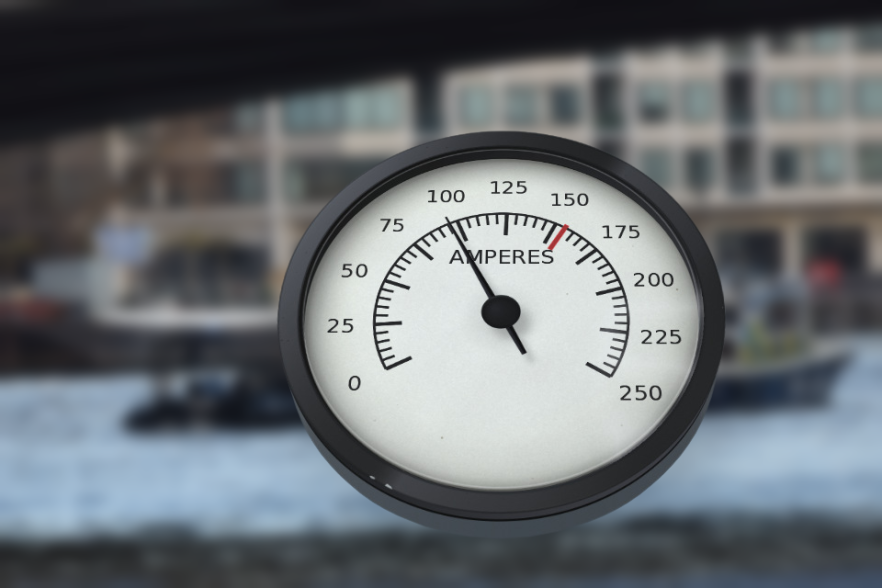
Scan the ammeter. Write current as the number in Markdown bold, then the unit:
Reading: **95** A
